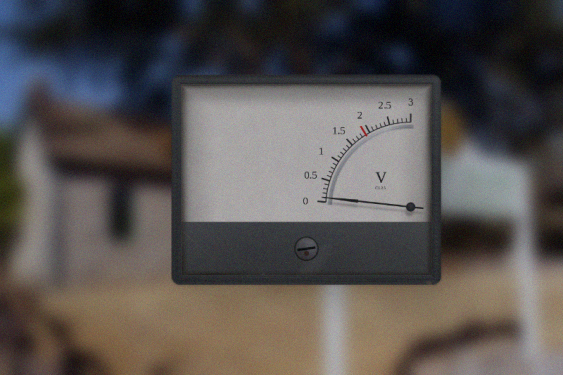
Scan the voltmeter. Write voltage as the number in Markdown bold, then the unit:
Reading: **0.1** V
